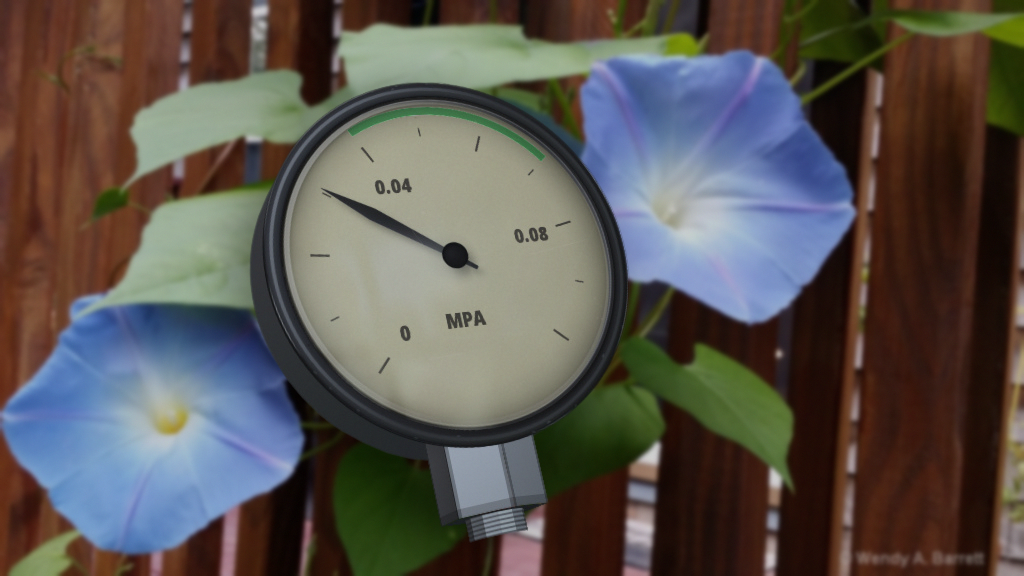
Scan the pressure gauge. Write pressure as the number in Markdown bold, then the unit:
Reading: **0.03** MPa
